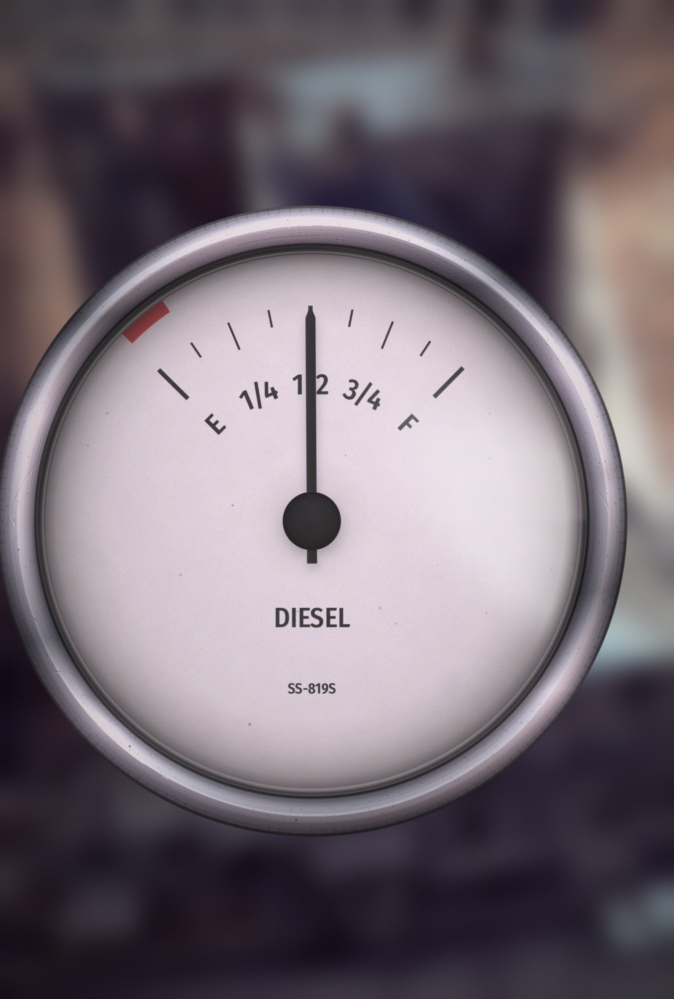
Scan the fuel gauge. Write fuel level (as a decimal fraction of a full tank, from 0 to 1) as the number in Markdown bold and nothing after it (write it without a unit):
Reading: **0.5**
